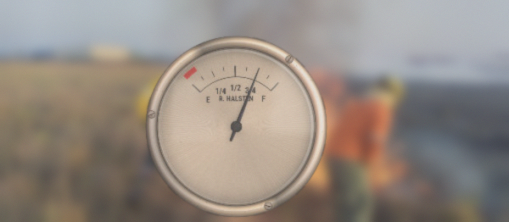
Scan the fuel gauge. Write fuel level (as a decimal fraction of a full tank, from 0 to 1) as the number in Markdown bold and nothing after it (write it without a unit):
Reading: **0.75**
